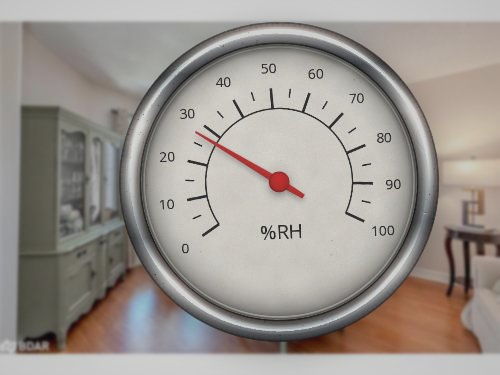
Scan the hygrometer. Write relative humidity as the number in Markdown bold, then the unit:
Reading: **27.5** %
